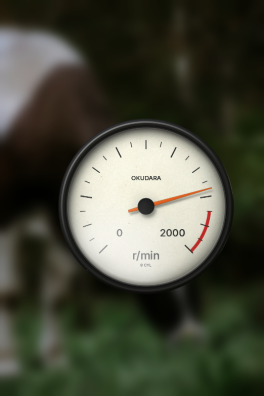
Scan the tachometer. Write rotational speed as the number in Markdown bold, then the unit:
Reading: **1550** rpm
